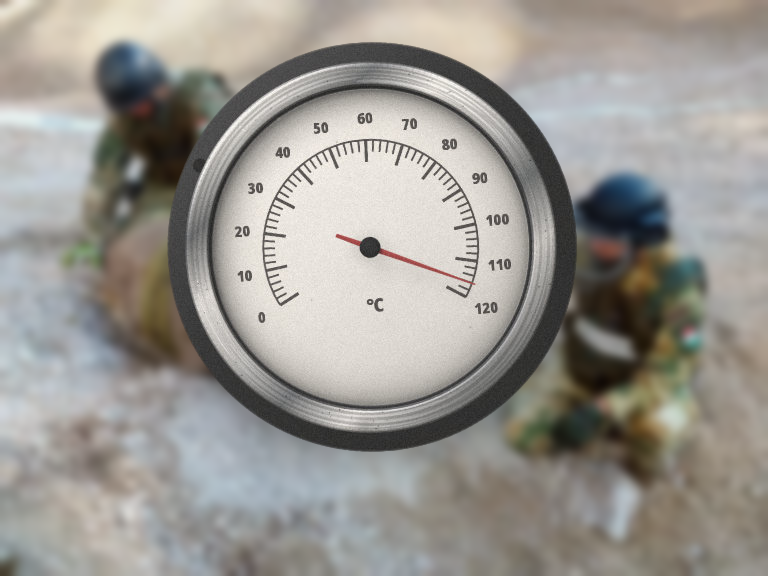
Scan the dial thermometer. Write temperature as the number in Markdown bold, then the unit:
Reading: **116** °C
